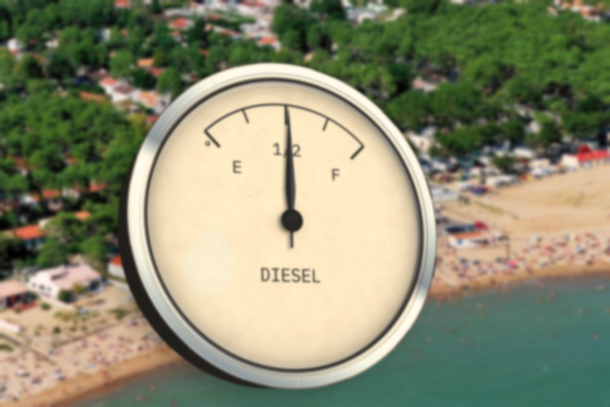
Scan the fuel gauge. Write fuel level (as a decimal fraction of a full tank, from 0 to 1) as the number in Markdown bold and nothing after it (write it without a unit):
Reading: **0.5**
